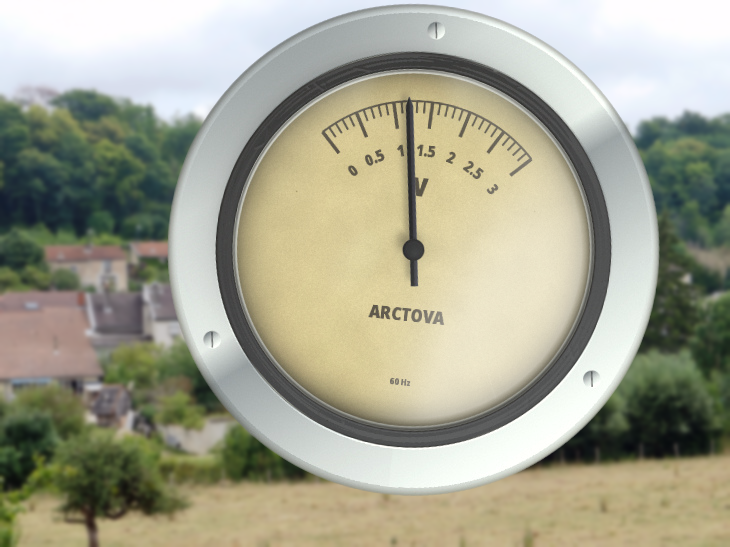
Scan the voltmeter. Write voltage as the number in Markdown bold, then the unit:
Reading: **1.2** V
